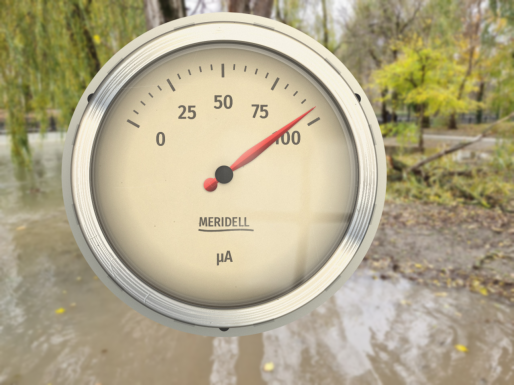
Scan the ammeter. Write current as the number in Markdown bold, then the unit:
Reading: **95** µA
